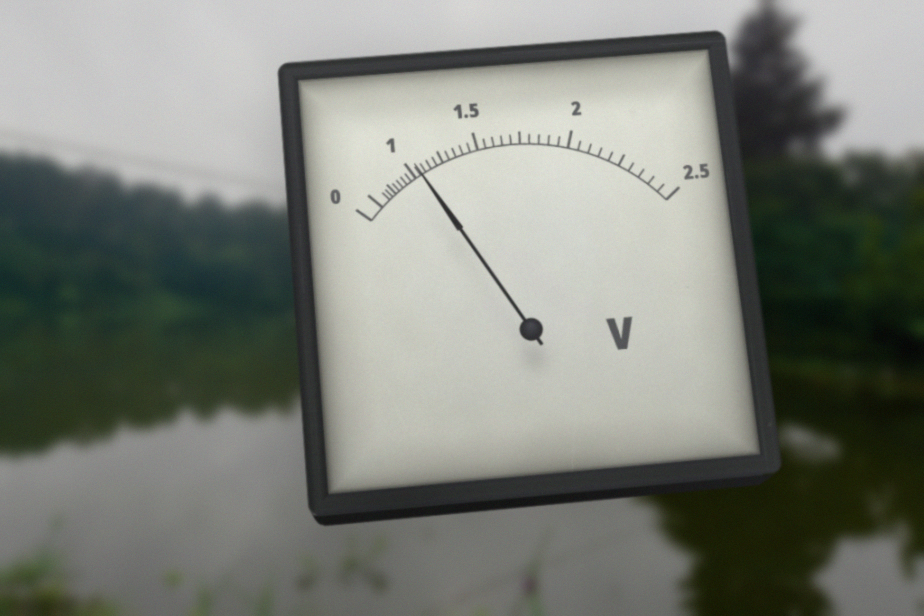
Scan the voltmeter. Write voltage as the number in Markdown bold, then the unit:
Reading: **1.05** V
